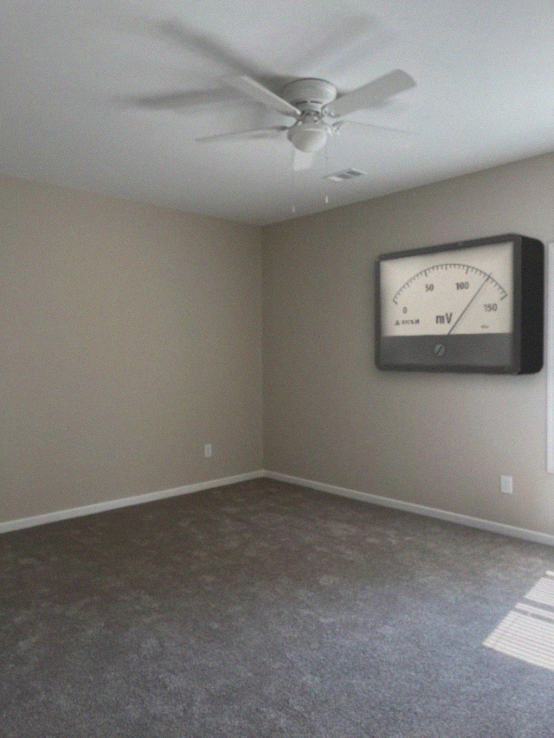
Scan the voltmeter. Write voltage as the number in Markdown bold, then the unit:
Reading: **125** mV
